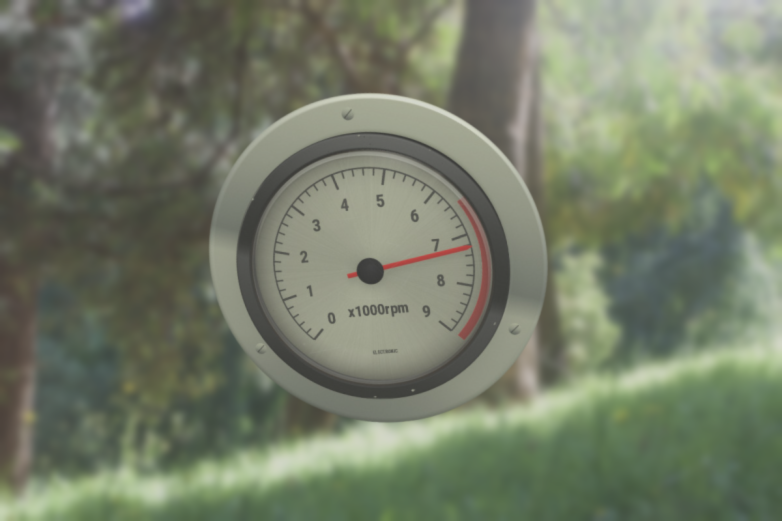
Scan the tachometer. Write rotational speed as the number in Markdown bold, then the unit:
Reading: **7200** rpm
